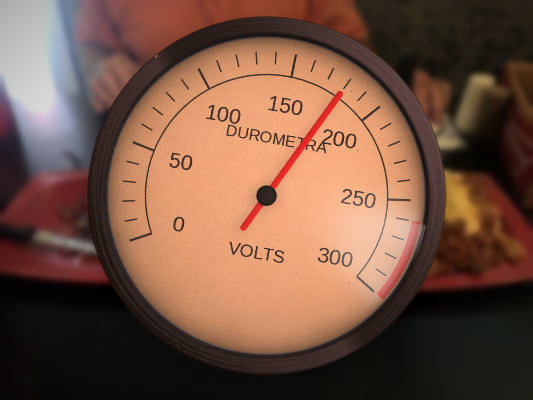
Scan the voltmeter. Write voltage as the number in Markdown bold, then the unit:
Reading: **180** V
